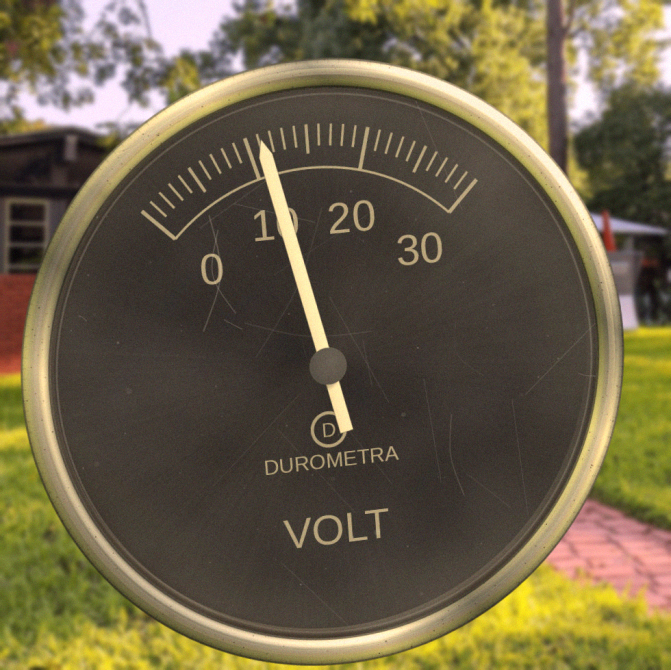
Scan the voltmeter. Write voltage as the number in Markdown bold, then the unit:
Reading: **11** V
